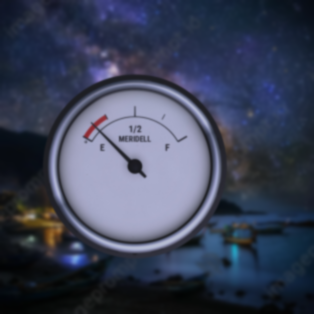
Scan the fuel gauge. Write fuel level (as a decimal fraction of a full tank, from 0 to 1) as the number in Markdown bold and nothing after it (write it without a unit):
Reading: **0.125**
